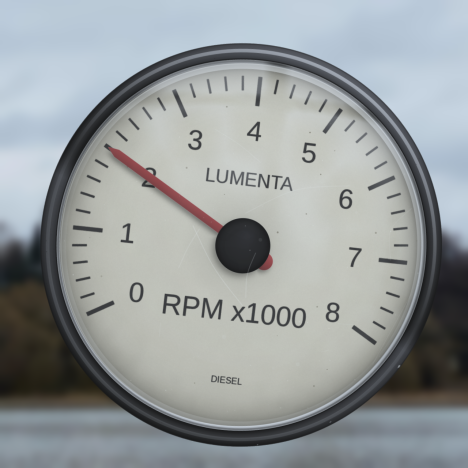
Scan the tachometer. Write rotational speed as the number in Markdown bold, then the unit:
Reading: **2000** rpm
